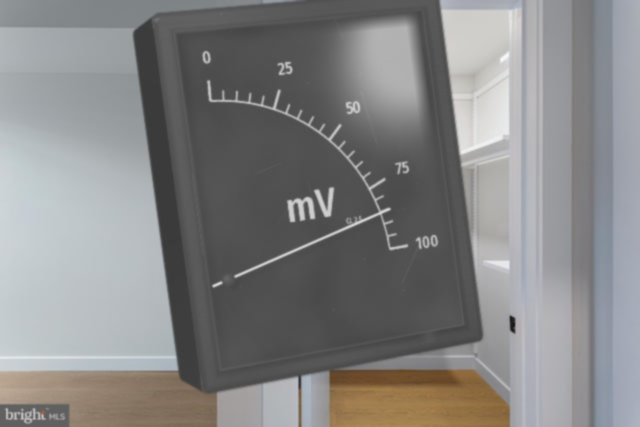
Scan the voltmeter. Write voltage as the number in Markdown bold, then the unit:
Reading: **85** mV
